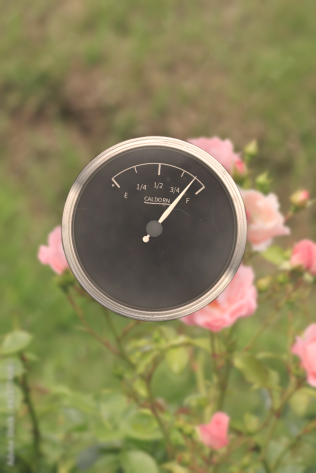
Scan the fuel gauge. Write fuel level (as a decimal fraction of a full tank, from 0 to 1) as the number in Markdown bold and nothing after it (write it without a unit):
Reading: **0.875**
